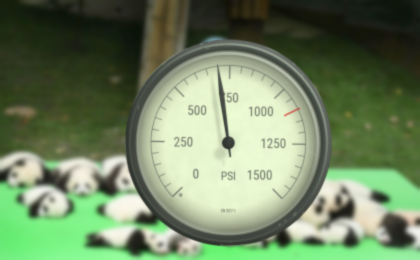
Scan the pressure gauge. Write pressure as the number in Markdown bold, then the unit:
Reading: **700** psi
